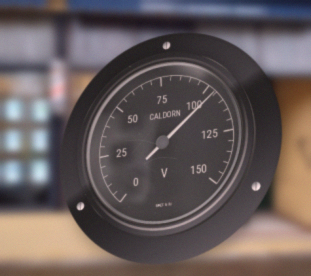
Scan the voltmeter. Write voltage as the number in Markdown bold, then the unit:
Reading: **105** V
